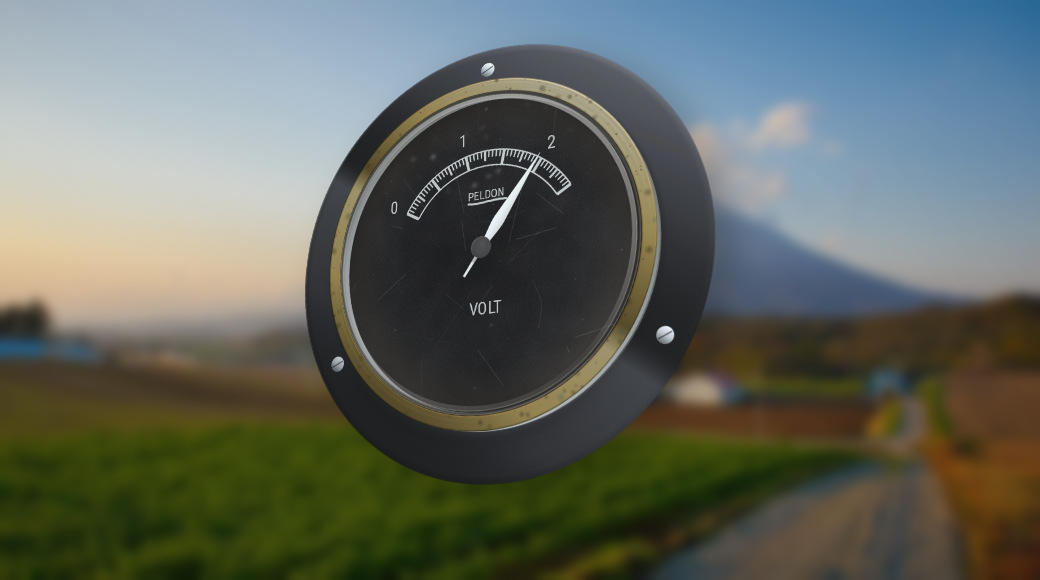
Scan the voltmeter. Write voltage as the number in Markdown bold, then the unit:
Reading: **2** V
